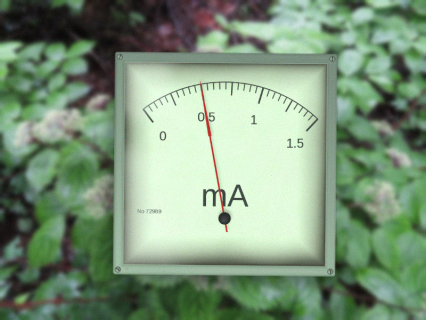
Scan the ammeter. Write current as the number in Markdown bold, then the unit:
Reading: **0.5** mA
